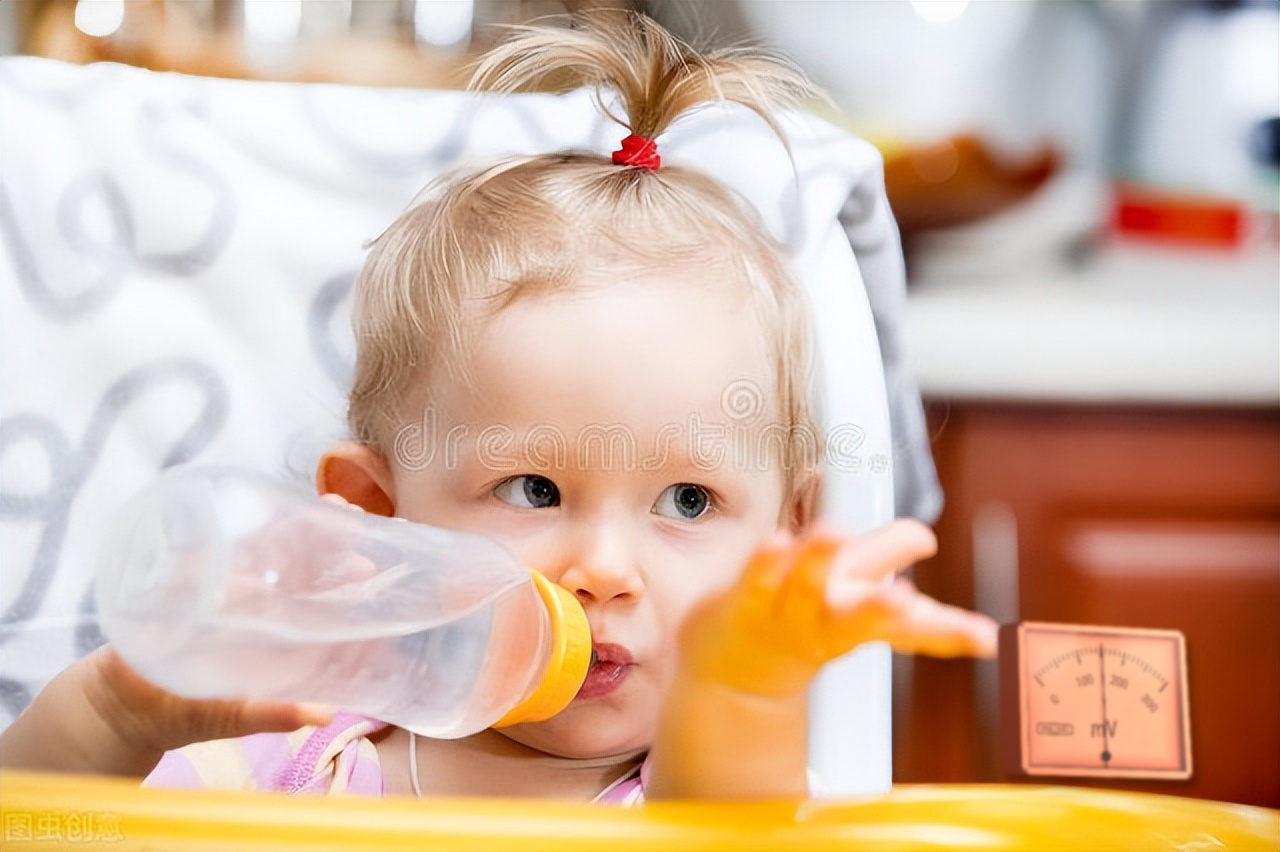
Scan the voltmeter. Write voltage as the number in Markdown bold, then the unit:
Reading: **150** mV
